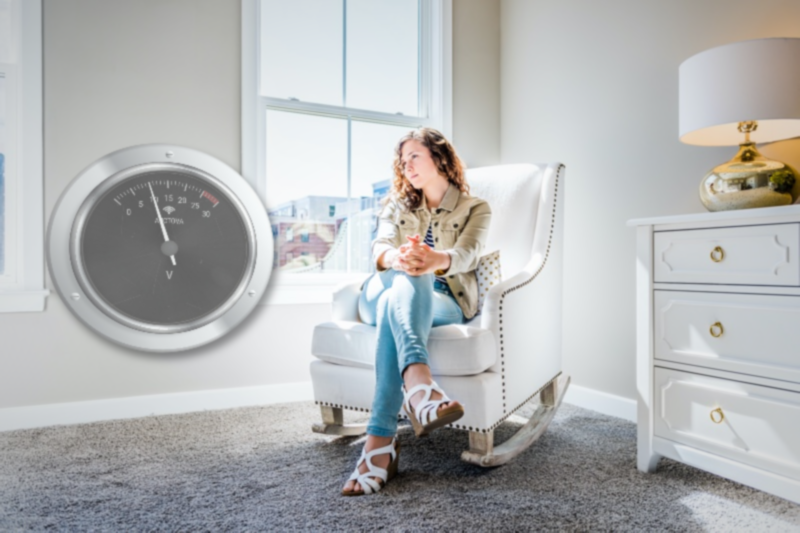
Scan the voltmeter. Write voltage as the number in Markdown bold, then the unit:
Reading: **10** V
